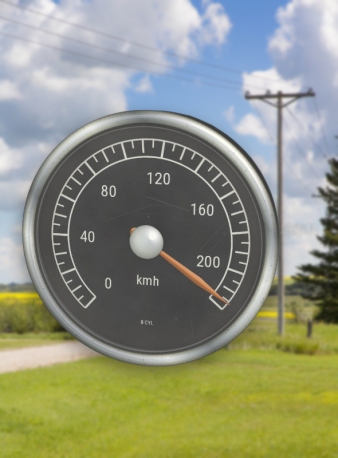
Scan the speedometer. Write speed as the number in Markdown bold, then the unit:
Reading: **215** km/h
